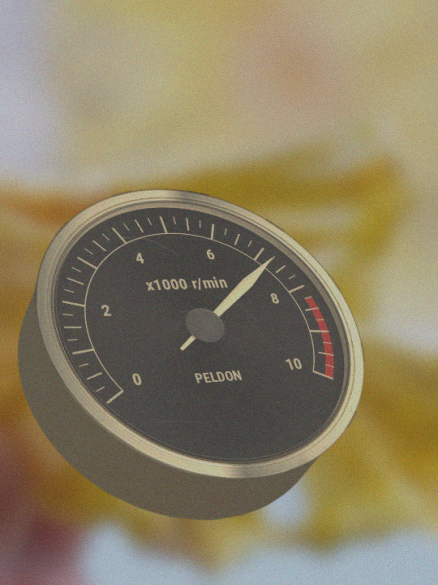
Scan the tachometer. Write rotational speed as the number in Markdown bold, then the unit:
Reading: **7250** rpm
